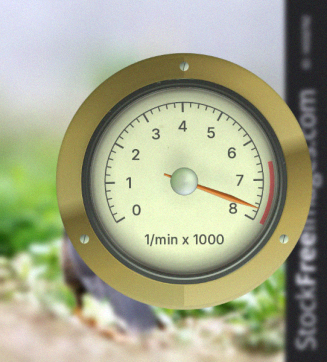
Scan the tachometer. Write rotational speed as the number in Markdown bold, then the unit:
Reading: **7700** rpm
